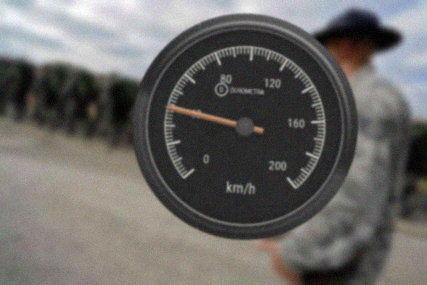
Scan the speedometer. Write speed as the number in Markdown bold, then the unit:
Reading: **40** km/h
